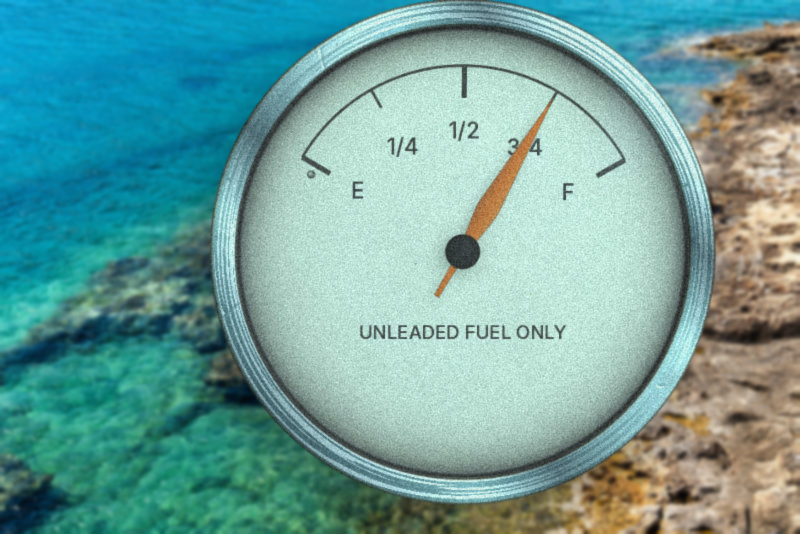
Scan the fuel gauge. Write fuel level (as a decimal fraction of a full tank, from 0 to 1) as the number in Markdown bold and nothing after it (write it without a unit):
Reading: **0.75**
